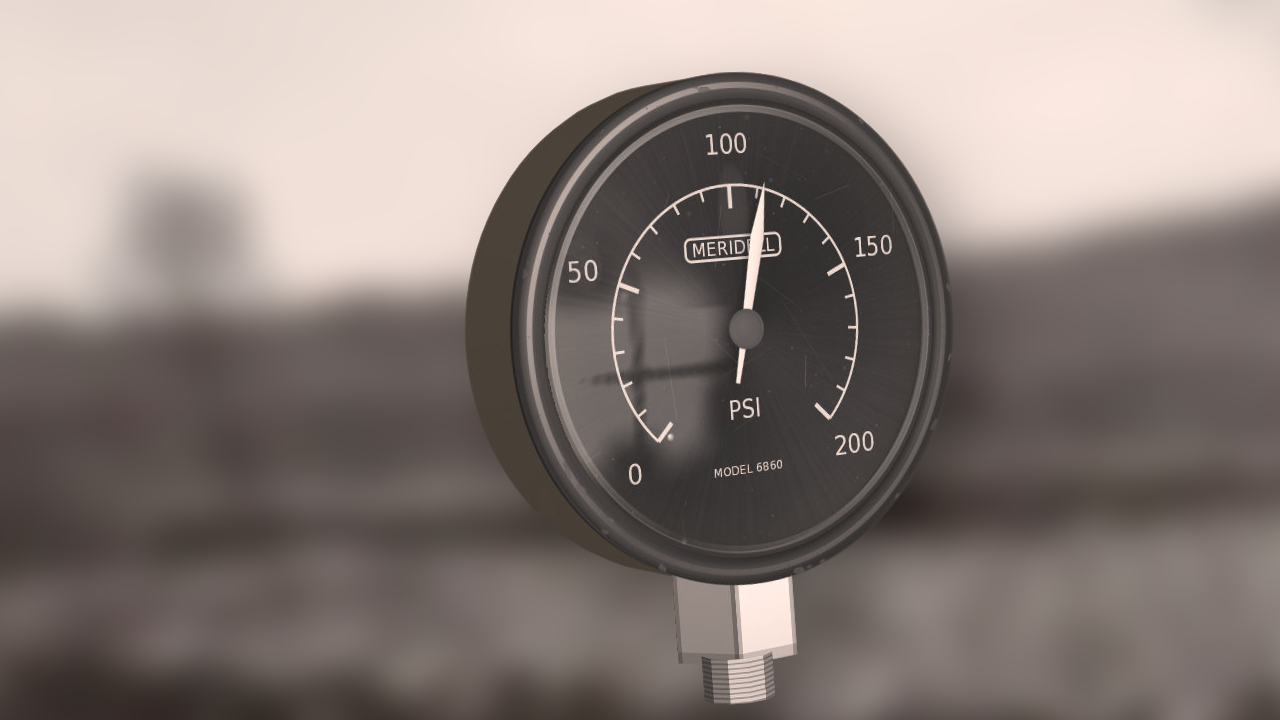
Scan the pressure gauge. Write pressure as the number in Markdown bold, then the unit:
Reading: **110** psi
